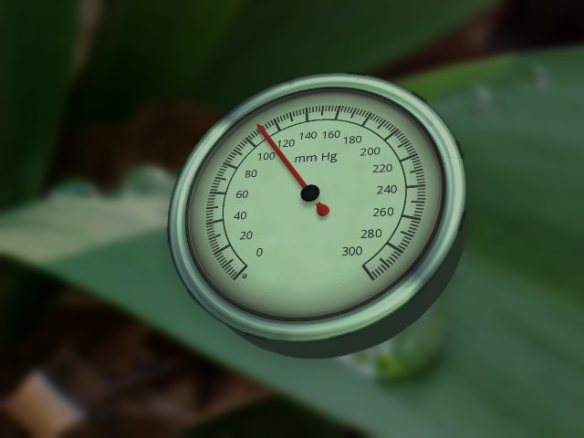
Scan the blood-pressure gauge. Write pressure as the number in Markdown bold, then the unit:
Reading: **110** mmHg
